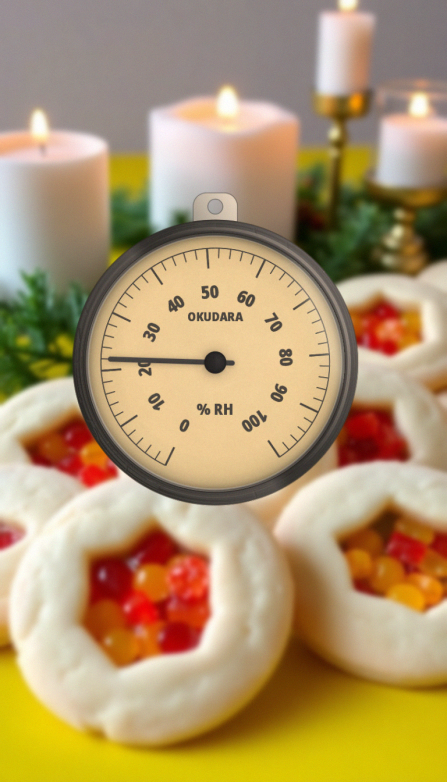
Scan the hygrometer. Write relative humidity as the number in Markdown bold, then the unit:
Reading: **22** %
